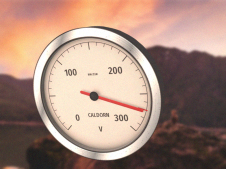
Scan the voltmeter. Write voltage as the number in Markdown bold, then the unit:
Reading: **270** V
